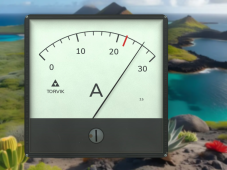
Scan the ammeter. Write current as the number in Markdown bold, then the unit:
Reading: **26** A
